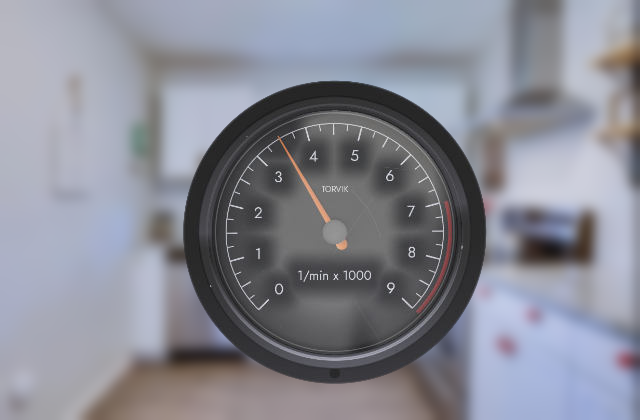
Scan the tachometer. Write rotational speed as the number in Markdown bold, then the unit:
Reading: **3500** rpm
